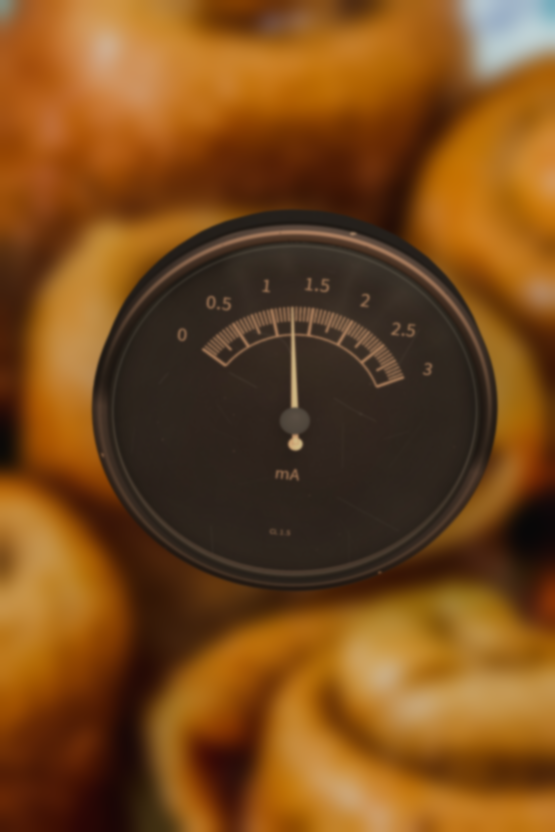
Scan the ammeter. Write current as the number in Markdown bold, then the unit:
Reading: **1.25** mA
